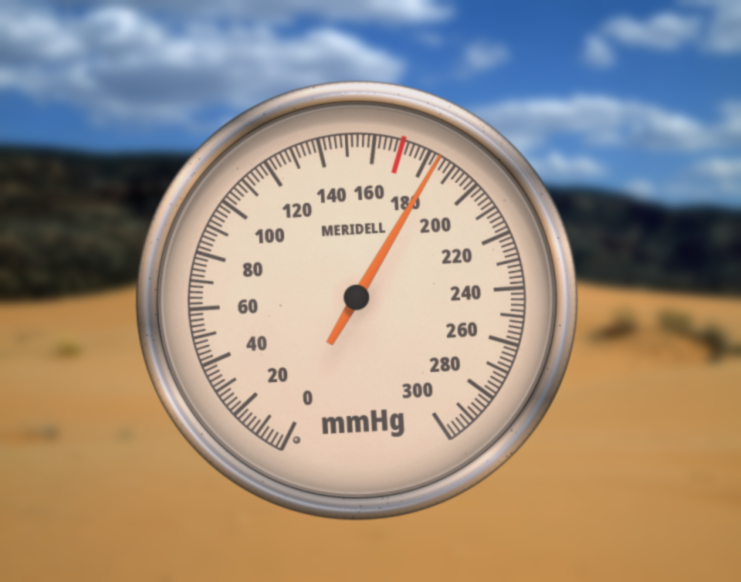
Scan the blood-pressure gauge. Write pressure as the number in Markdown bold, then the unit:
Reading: **184** mmHg
